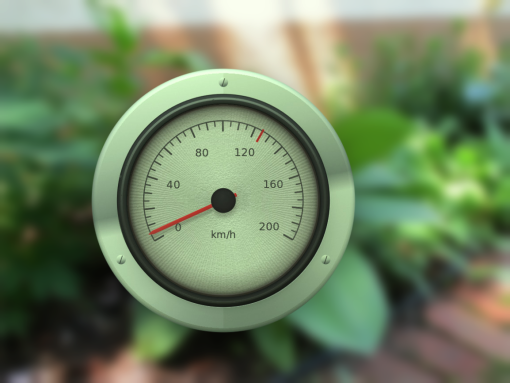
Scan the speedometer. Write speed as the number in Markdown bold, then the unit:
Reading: **5** km/h
